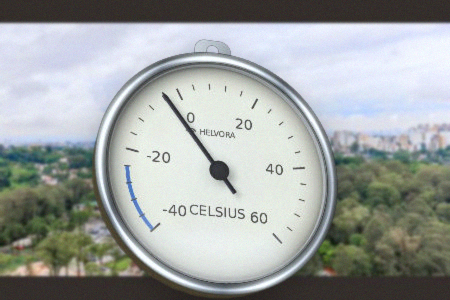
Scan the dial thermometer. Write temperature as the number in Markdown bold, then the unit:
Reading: **-4** °C
